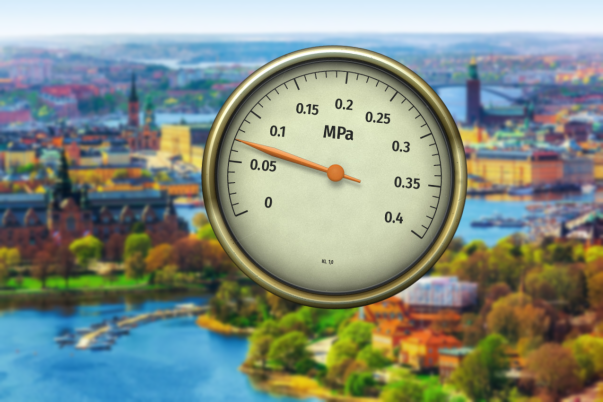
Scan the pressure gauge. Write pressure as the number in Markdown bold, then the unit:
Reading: **0.07** MPa
